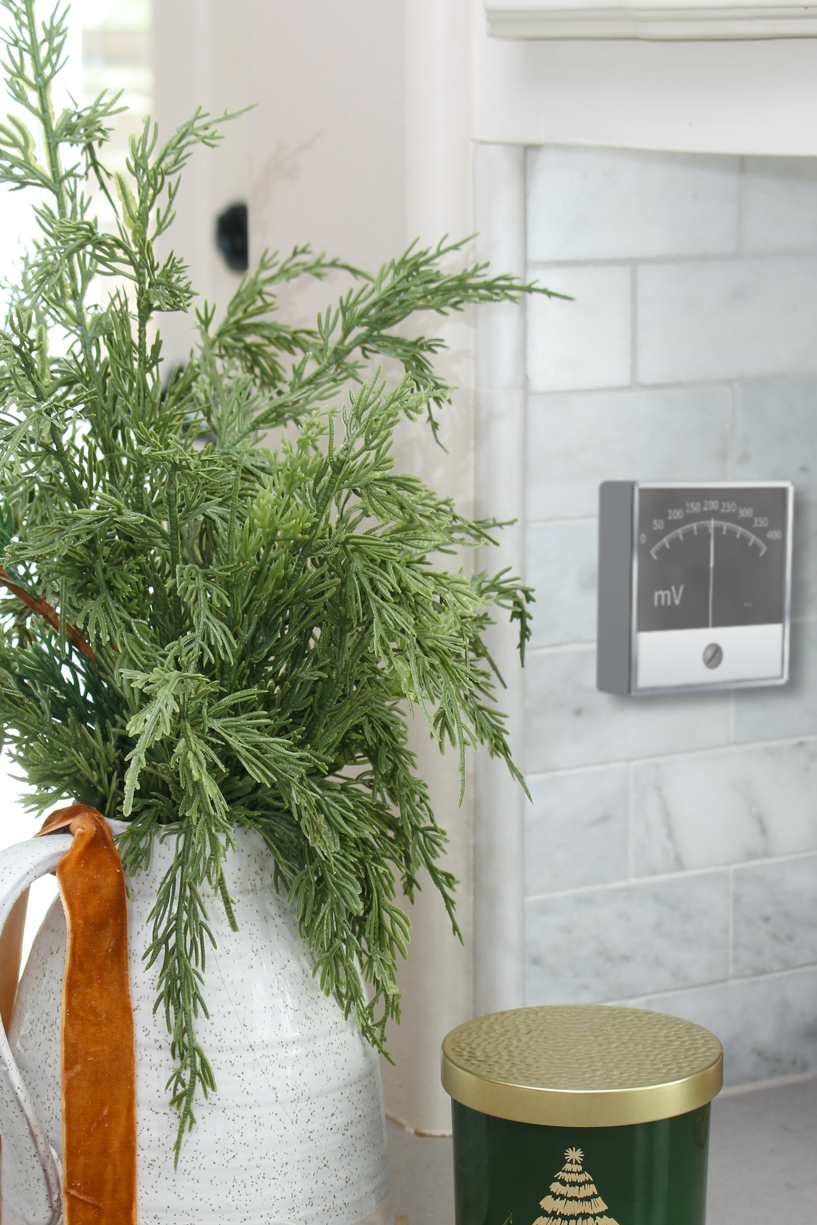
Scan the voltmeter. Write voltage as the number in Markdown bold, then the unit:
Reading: **200** mV
